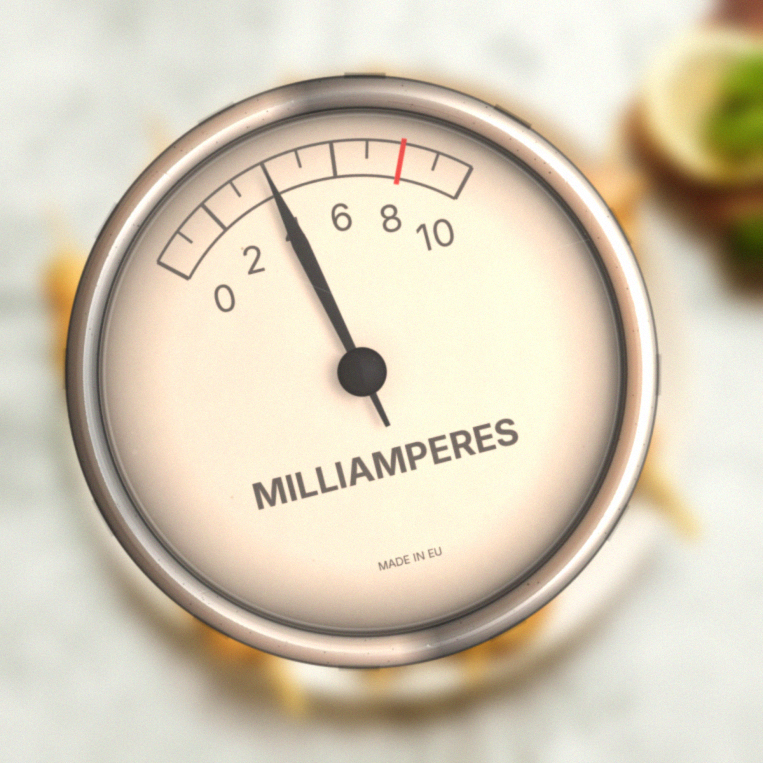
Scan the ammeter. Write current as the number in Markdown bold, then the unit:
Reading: **4** mA
